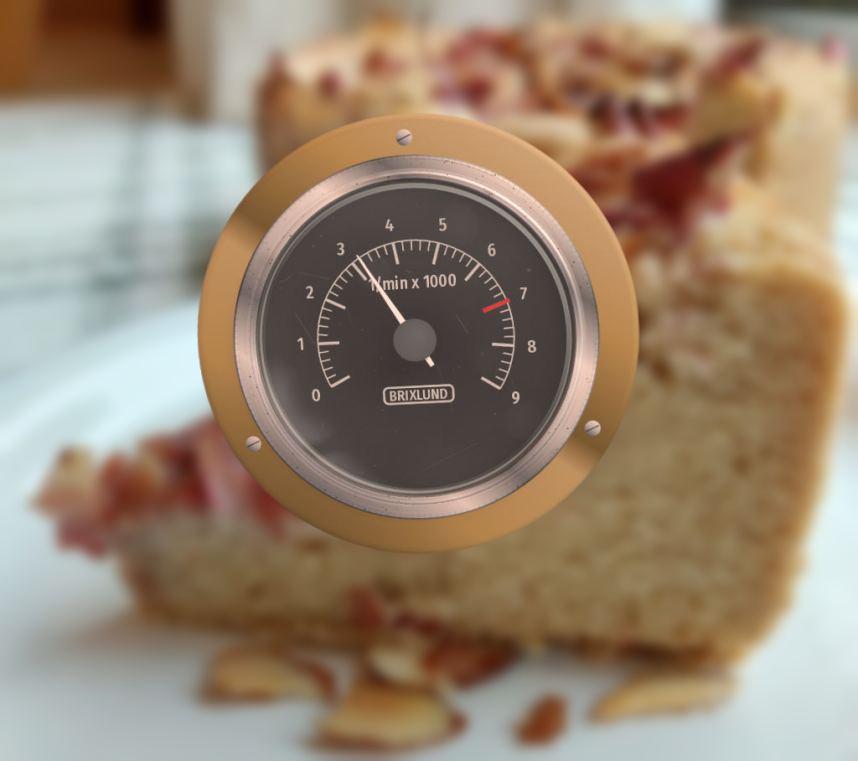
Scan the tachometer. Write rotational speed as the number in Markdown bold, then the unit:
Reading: **3200** rpm
